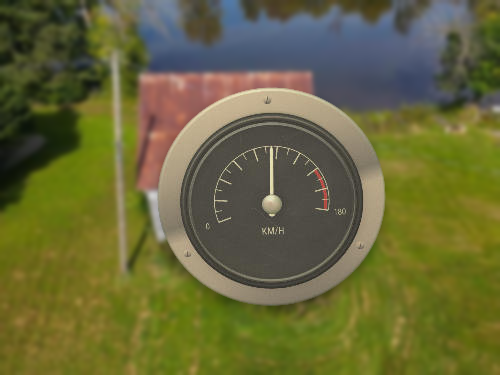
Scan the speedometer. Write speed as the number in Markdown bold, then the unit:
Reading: **95** km/h
